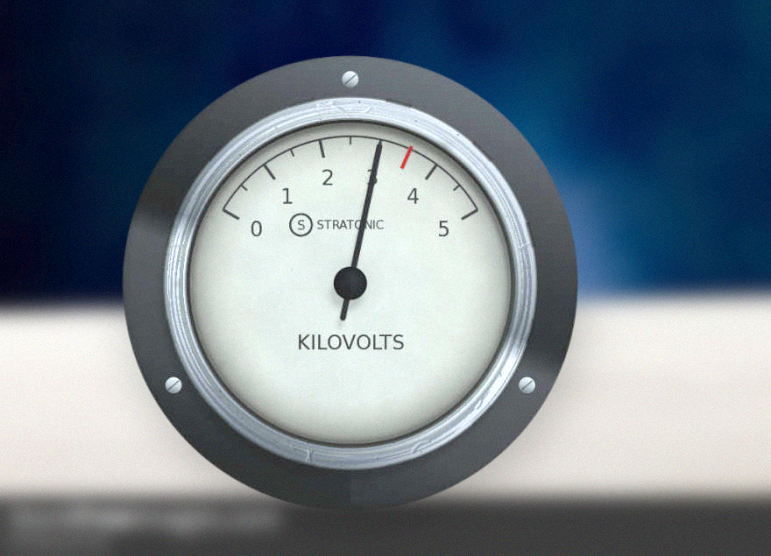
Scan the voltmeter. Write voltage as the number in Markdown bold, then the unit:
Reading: **3** kV
